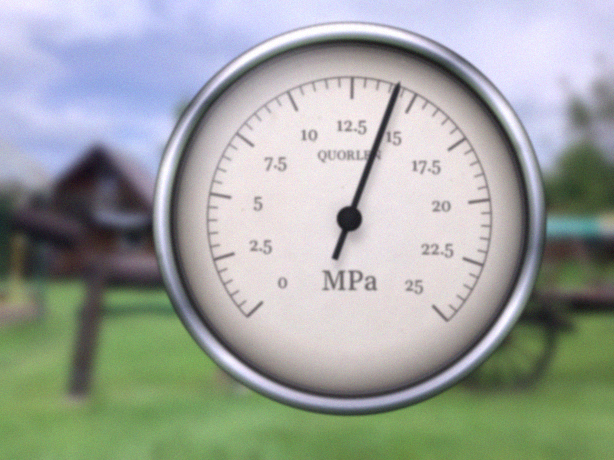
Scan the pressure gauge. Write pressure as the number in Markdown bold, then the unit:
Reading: **14.25** MPa
